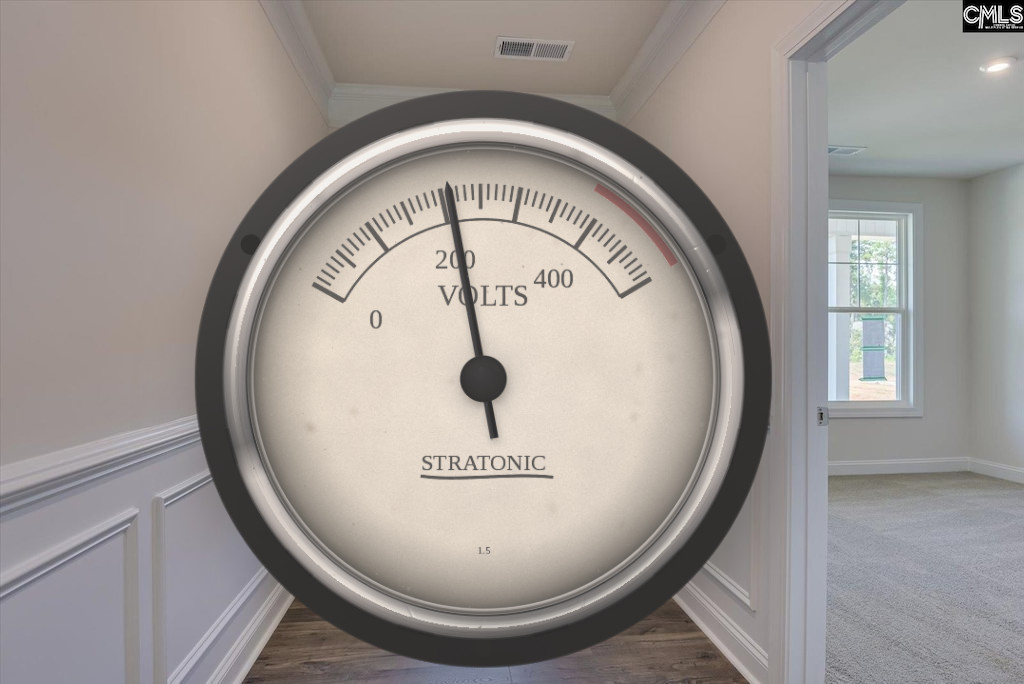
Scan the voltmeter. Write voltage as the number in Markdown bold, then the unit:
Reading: **210** V
